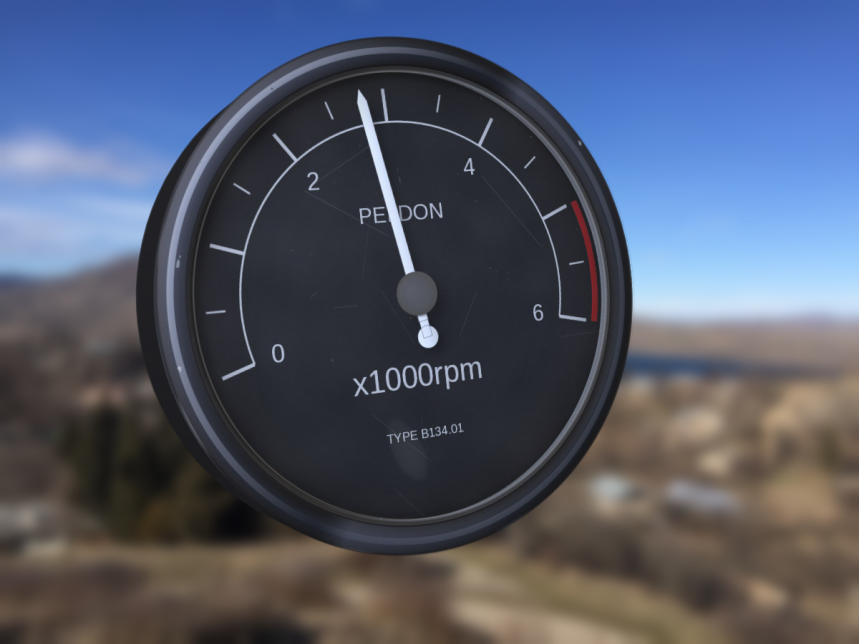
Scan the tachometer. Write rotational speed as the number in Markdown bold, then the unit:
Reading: **2750** rpm
